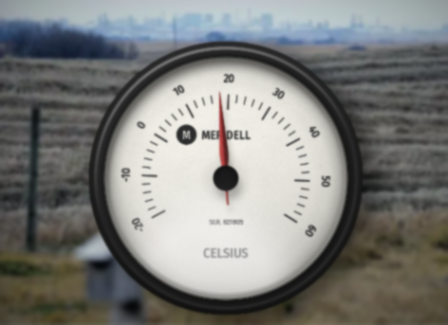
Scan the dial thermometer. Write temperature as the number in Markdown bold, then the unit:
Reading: **18** °C
